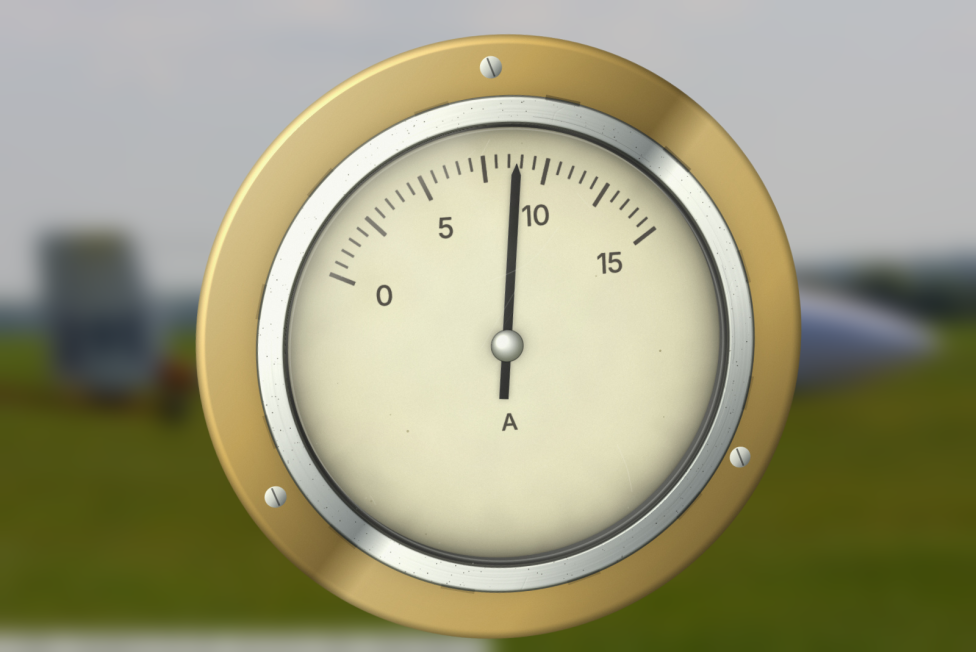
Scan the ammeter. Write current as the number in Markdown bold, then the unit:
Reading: **8.75** A
